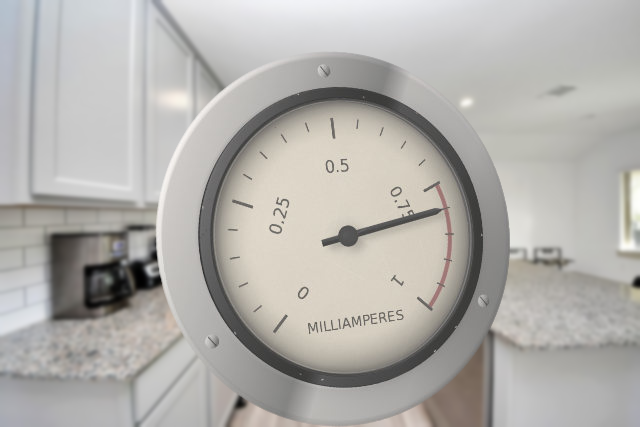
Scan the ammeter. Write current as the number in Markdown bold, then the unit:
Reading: **0.8** mA
